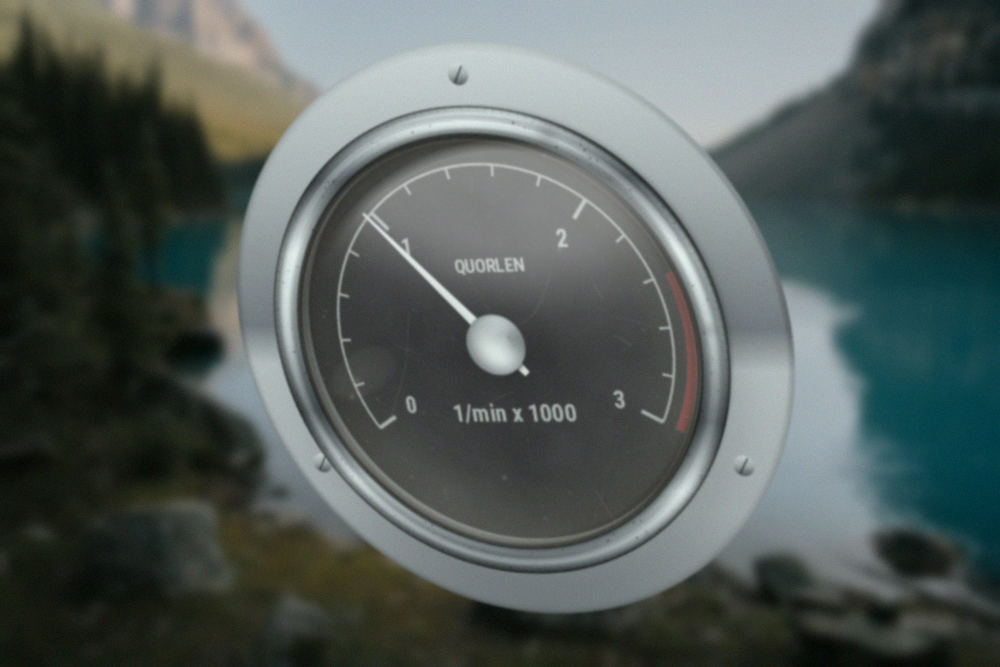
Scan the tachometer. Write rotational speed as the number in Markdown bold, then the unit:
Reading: **1000** rpm
